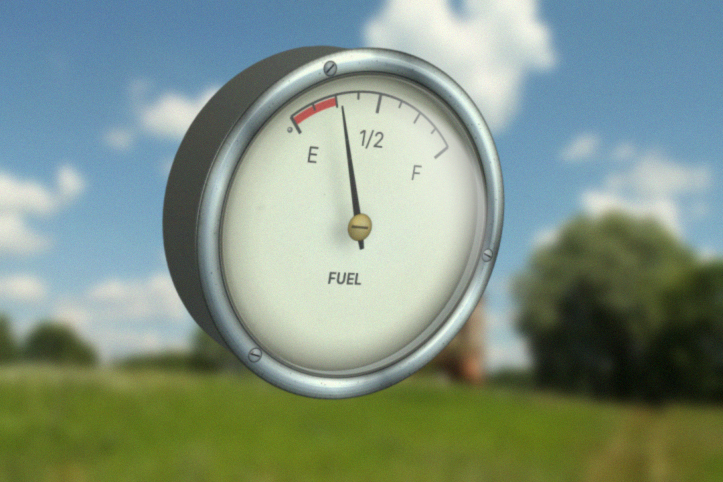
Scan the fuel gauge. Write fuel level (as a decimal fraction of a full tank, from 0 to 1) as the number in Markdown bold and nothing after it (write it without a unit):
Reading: **0.25**
